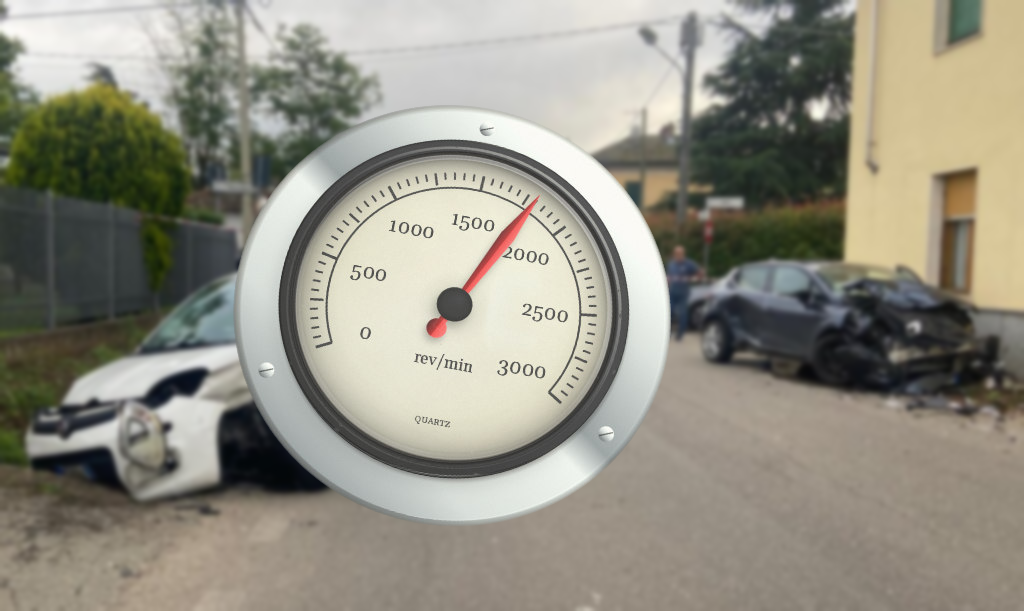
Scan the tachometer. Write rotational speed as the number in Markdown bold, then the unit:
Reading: **1800** rpm
